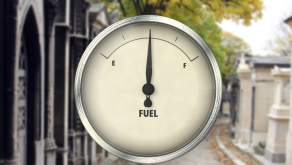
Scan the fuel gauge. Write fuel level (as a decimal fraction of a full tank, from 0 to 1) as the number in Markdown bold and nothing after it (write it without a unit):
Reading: **0.5**
